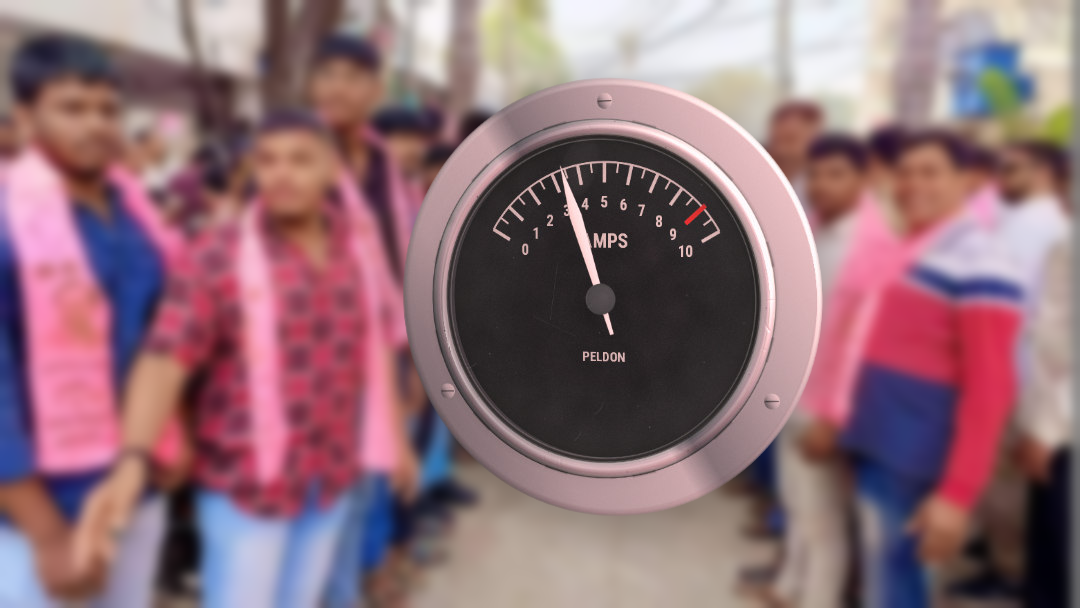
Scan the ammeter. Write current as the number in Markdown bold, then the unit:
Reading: **3.5** A
